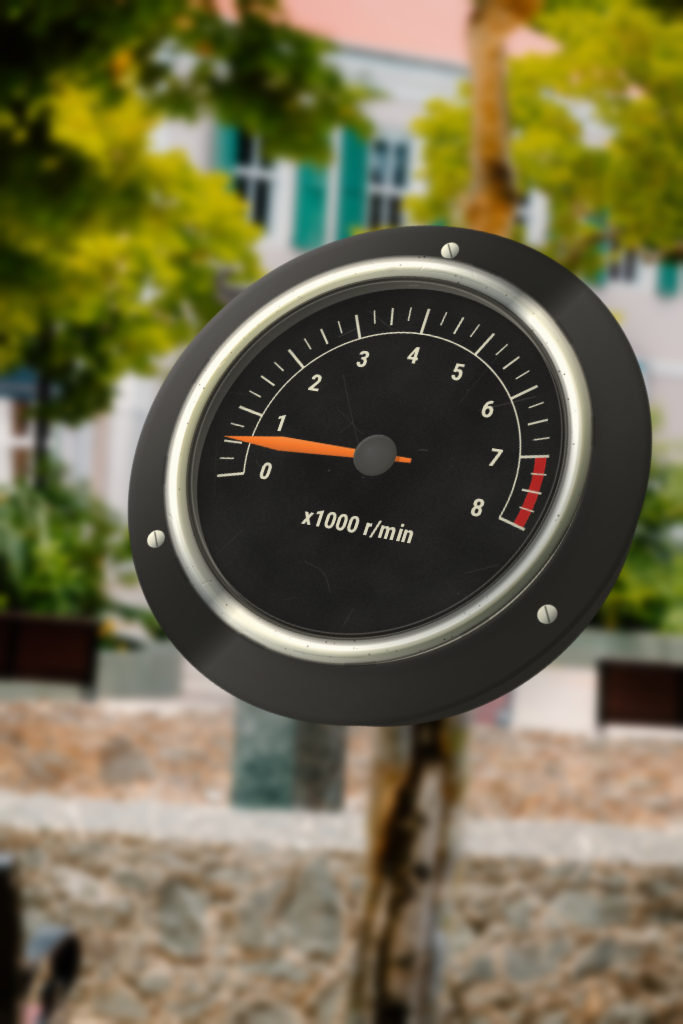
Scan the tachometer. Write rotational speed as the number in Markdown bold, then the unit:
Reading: **500** rpm
